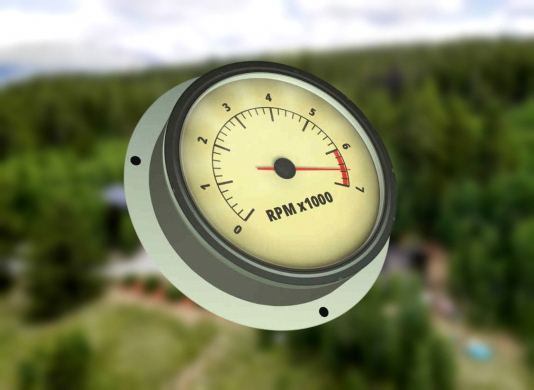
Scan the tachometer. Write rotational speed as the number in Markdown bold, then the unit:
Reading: **6600** rpm
